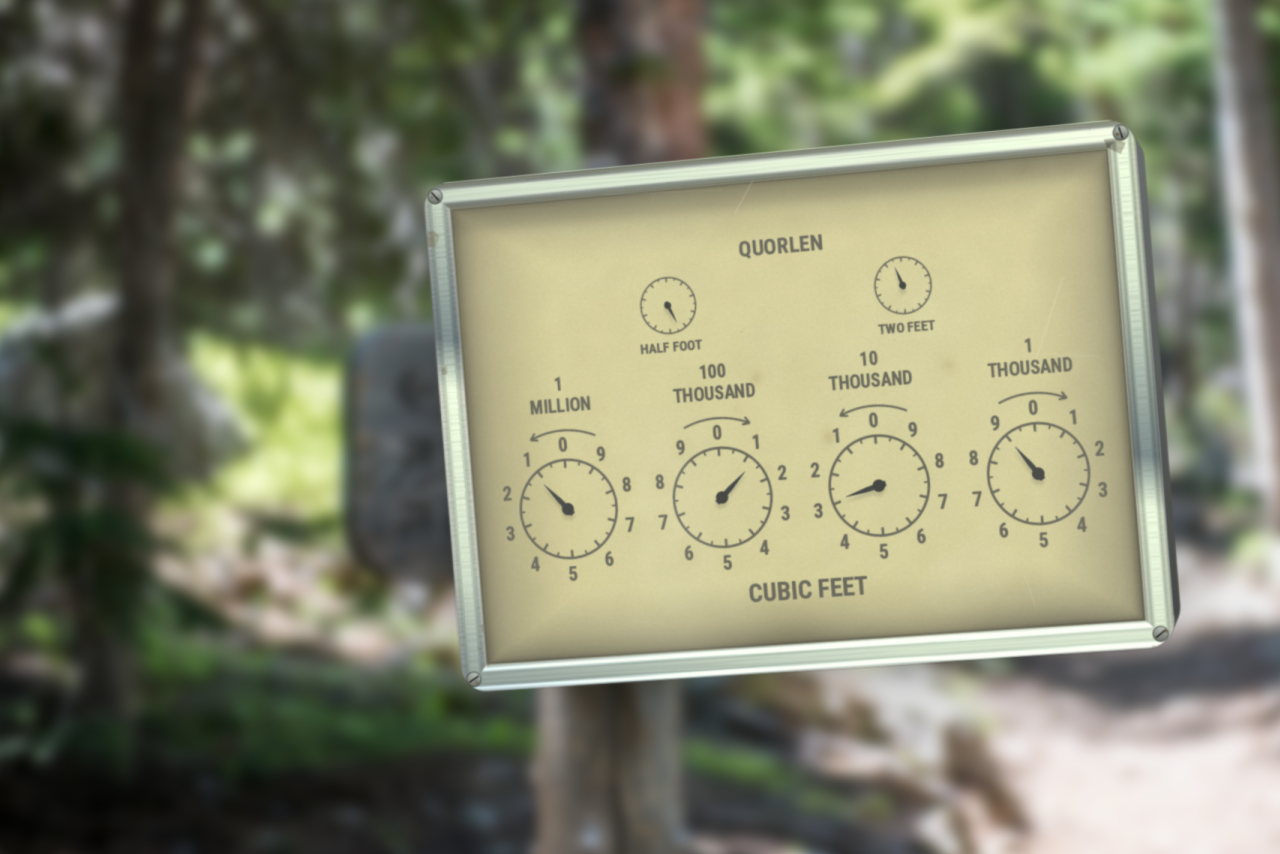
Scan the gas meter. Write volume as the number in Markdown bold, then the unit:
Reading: **112900** ft³
